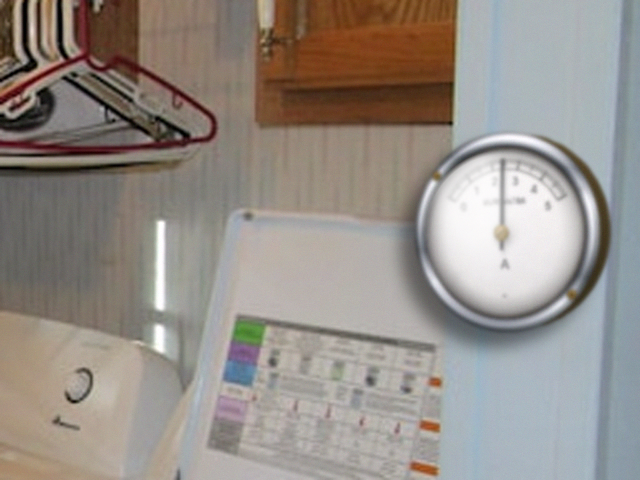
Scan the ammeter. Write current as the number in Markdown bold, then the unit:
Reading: **2.5** A
